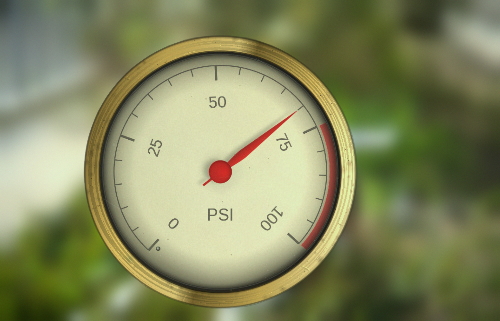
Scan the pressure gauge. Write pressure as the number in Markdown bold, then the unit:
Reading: **70** psi
